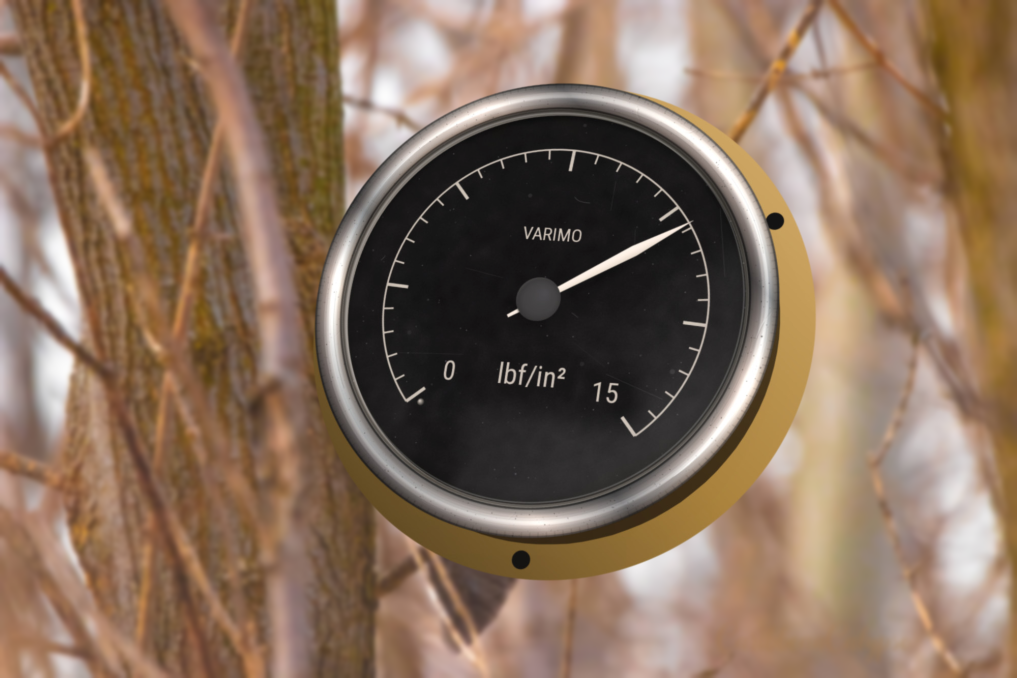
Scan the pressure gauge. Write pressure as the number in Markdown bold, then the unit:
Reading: **10.5** psi
